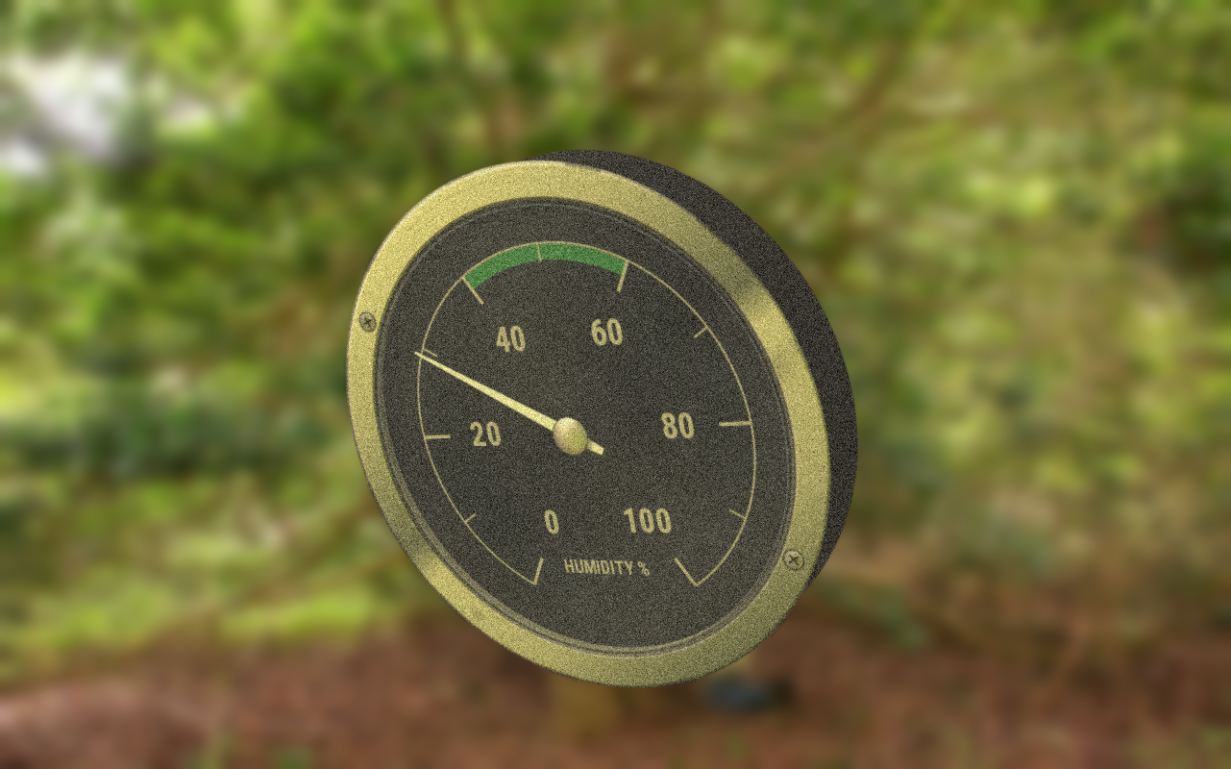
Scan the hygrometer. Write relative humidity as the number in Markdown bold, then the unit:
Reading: **30** %
